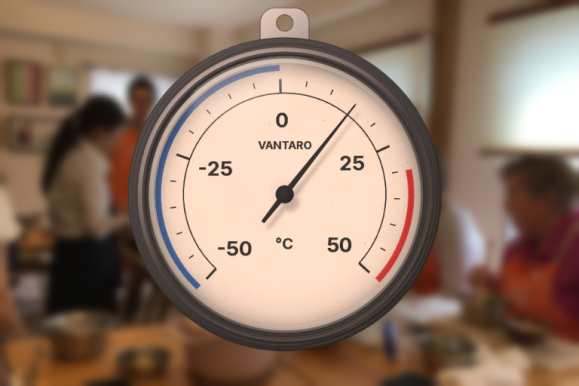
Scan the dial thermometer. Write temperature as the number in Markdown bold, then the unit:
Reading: **15** °C
